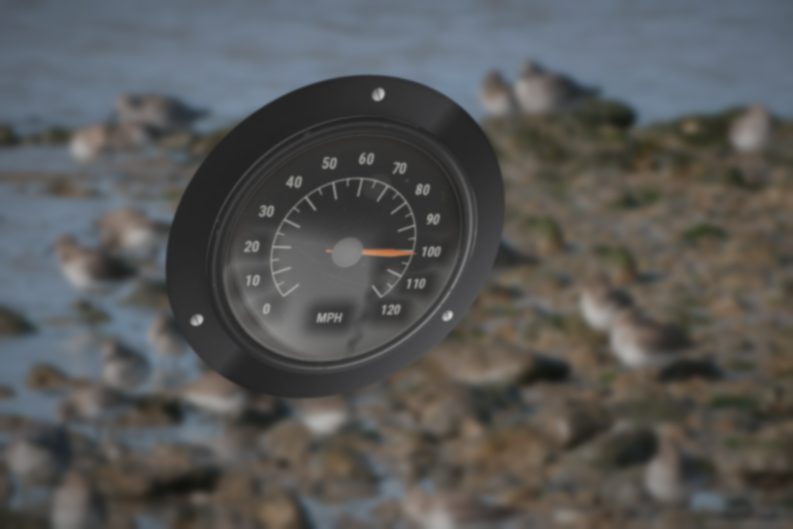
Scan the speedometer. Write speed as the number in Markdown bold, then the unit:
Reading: **100** mph
